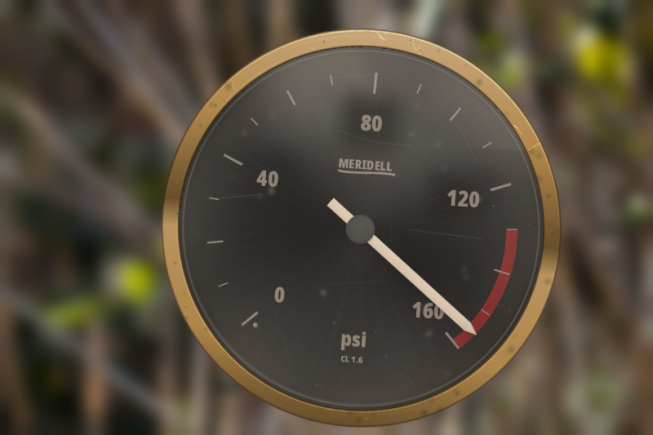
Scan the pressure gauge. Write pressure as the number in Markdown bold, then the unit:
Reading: **155** psi
